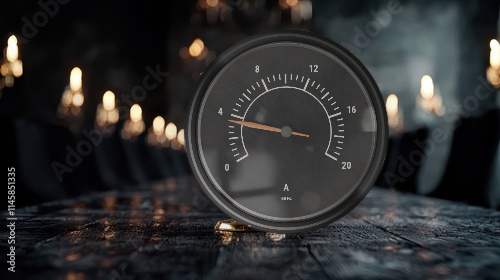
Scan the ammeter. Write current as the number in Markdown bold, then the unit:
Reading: **3.5** A
